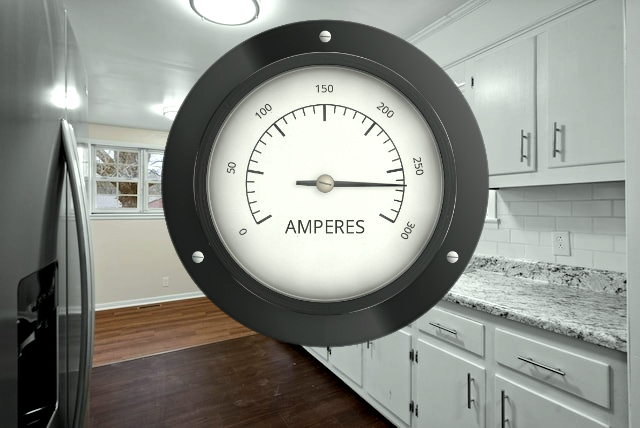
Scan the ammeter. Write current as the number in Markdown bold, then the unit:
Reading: **265** A
